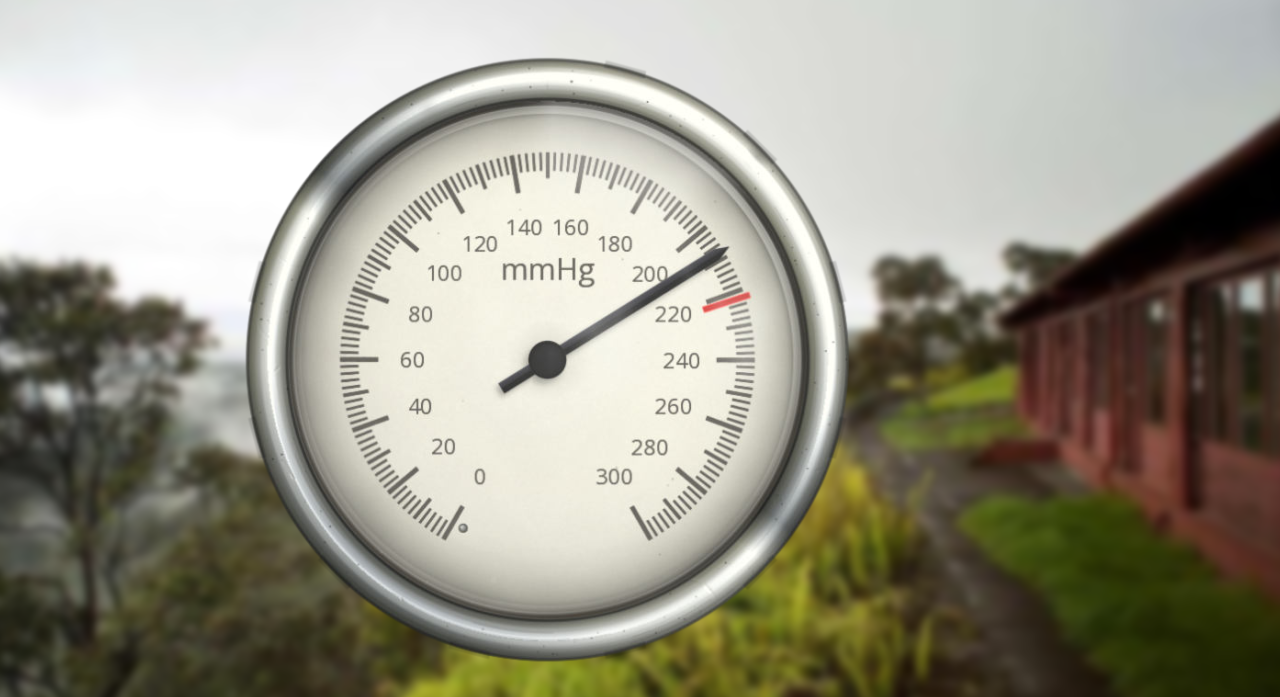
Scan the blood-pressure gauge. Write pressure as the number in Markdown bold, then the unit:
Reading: **208** mmHg
